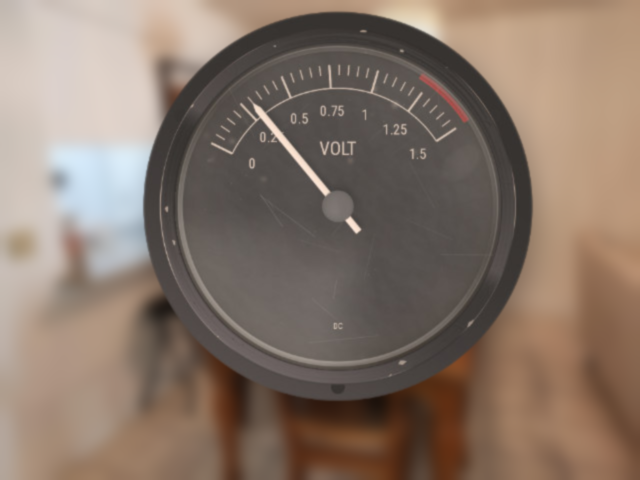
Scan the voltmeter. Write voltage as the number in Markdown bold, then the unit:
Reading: **0.3** V
